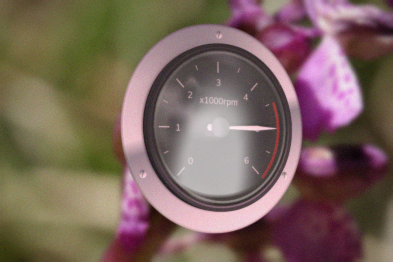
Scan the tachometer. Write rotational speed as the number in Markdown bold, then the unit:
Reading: **5000** rpm
